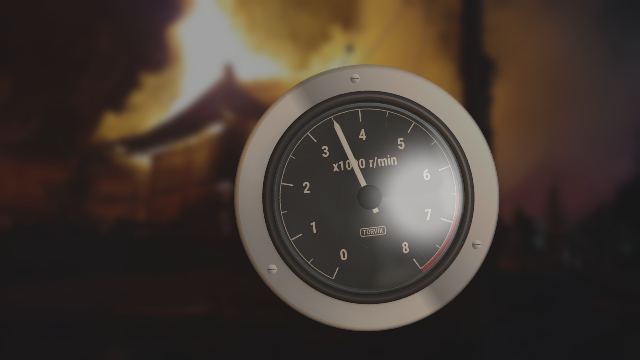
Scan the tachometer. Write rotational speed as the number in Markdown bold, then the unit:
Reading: **3500** rpm
